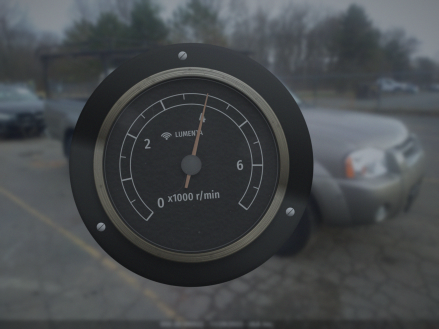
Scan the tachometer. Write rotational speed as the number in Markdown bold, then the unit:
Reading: **4000** rpm
